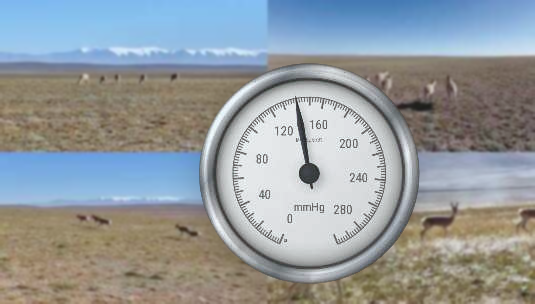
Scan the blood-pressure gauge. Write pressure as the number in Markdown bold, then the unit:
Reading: **140** mmHg
